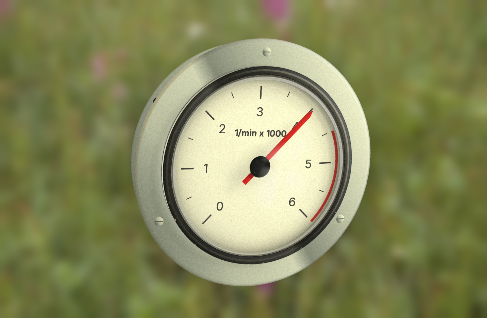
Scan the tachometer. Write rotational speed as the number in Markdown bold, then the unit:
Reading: **4000** rpm
